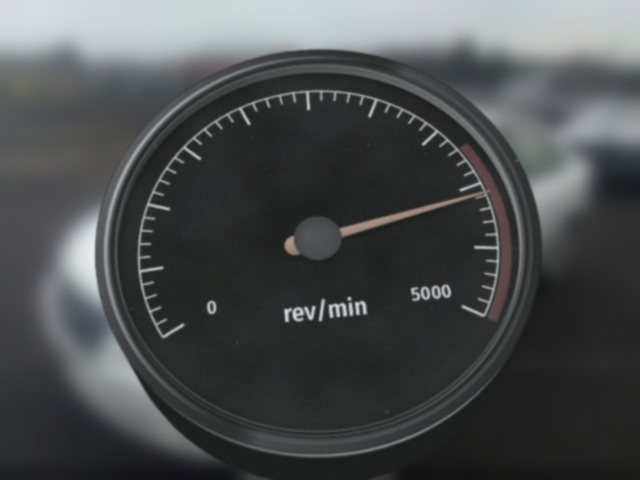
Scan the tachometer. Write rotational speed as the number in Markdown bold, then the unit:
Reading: **4100** rpm
